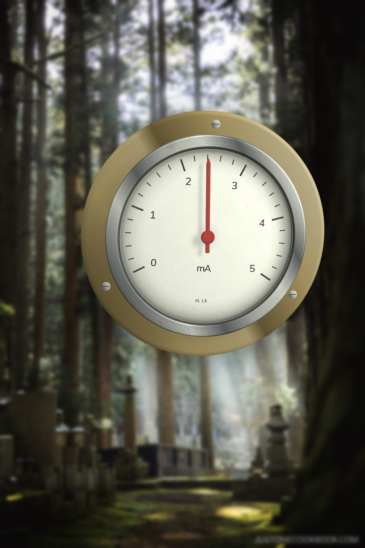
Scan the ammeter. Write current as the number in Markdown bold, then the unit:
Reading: **2.4** mA
